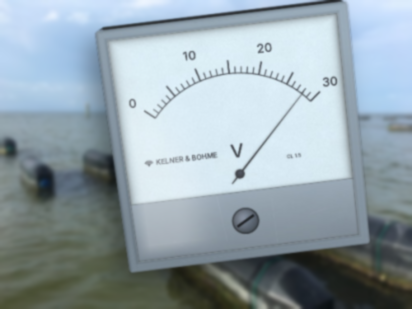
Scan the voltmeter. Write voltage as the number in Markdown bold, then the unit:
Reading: **28** V
